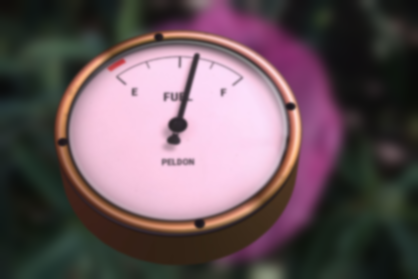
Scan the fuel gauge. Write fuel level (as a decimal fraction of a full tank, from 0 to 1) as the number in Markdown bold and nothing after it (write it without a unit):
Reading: **0.625**
